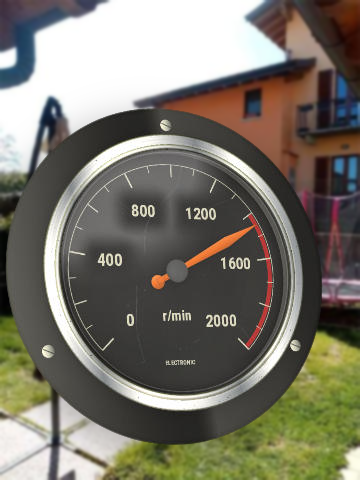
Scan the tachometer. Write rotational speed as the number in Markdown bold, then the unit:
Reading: **1450** rpm
